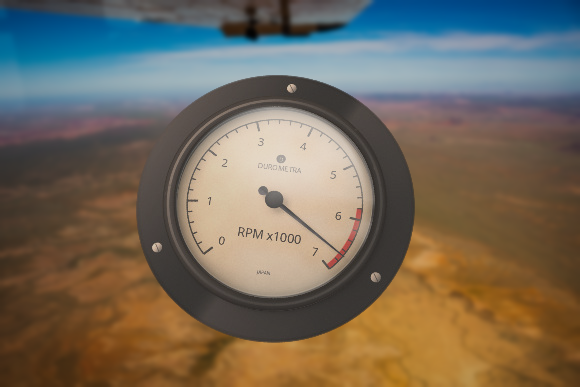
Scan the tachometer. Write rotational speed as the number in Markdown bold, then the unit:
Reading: **6700** rpm
